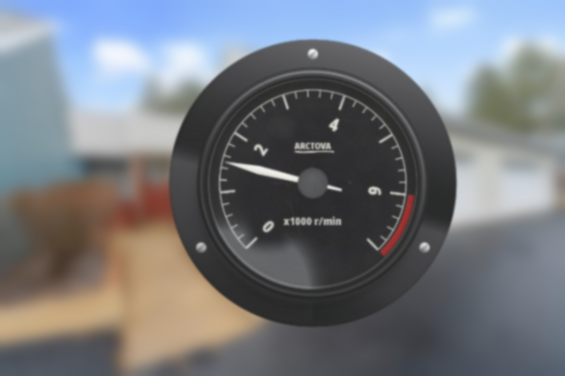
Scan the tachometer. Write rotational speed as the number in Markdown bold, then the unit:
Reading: **1500** rpm
